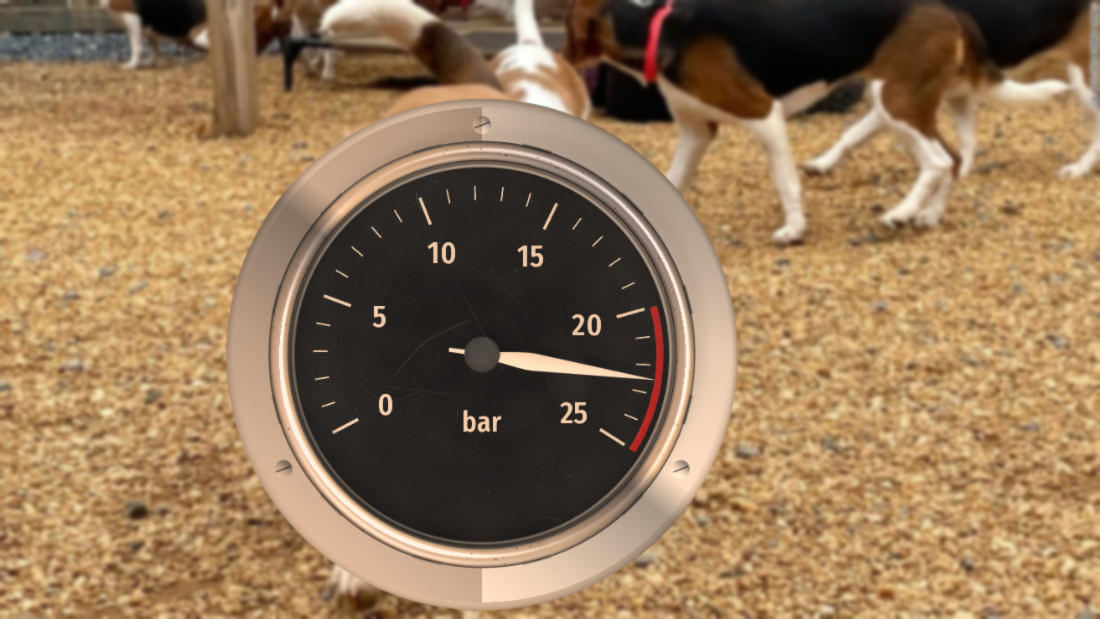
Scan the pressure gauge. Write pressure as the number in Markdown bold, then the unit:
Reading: **22.5** bar
